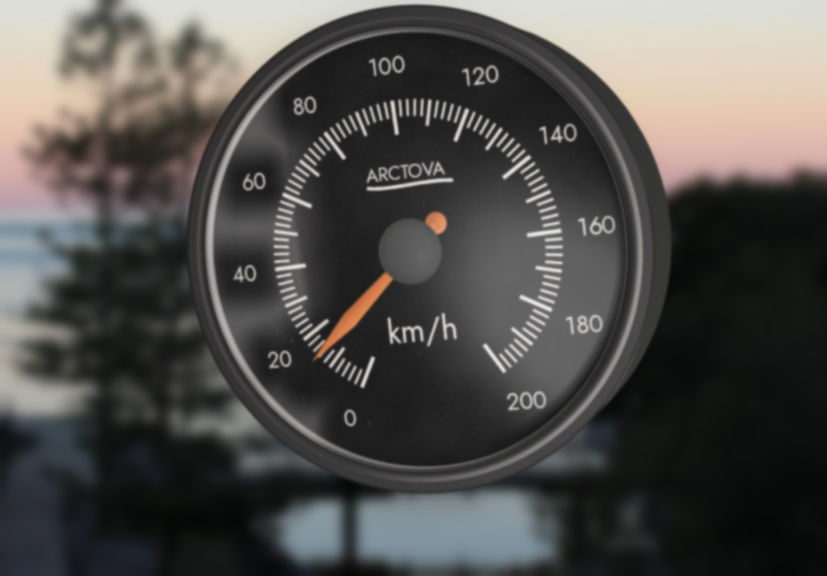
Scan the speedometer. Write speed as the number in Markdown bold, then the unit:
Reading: **14** km/h
